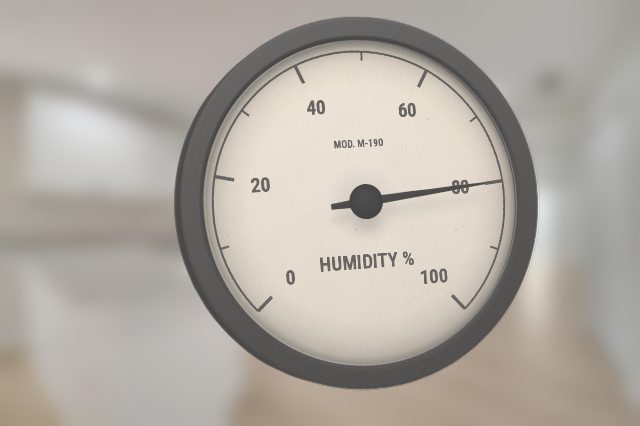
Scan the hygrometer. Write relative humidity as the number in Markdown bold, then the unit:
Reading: **80** %
